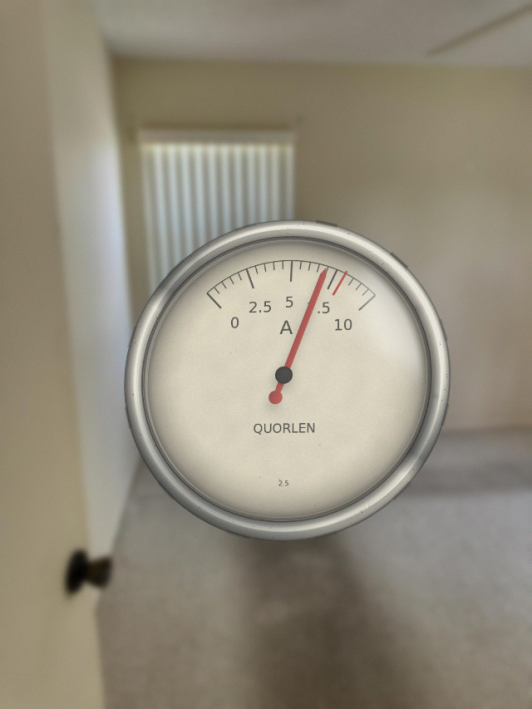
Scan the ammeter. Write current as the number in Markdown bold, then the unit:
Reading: **7** A
